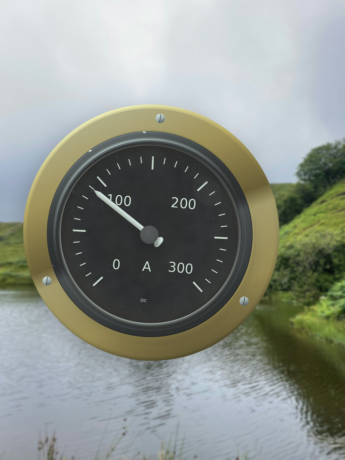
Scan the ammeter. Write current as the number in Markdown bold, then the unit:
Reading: **90** A
